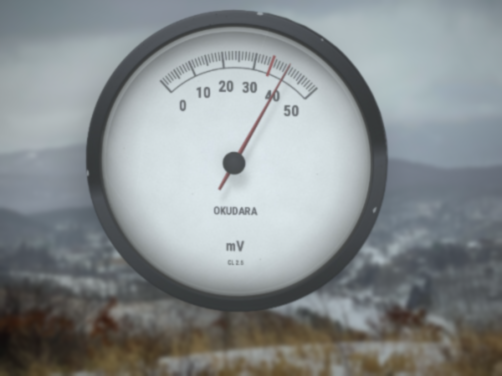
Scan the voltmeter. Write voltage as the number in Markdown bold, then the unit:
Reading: **40** mV
